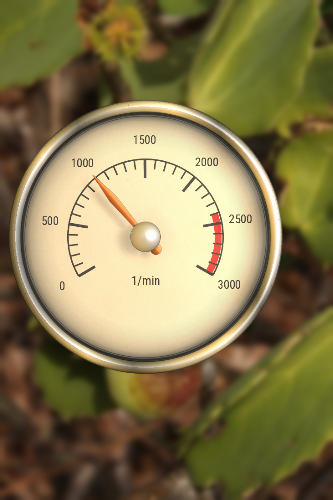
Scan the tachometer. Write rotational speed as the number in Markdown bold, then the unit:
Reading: **1000** rpm
